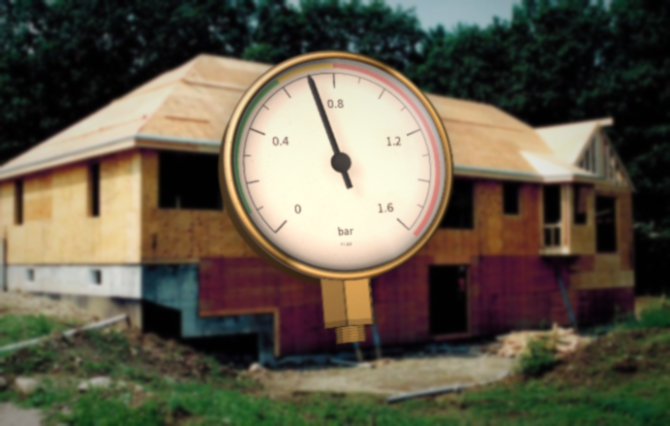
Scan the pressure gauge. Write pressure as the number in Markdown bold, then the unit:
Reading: **0.7** bar
